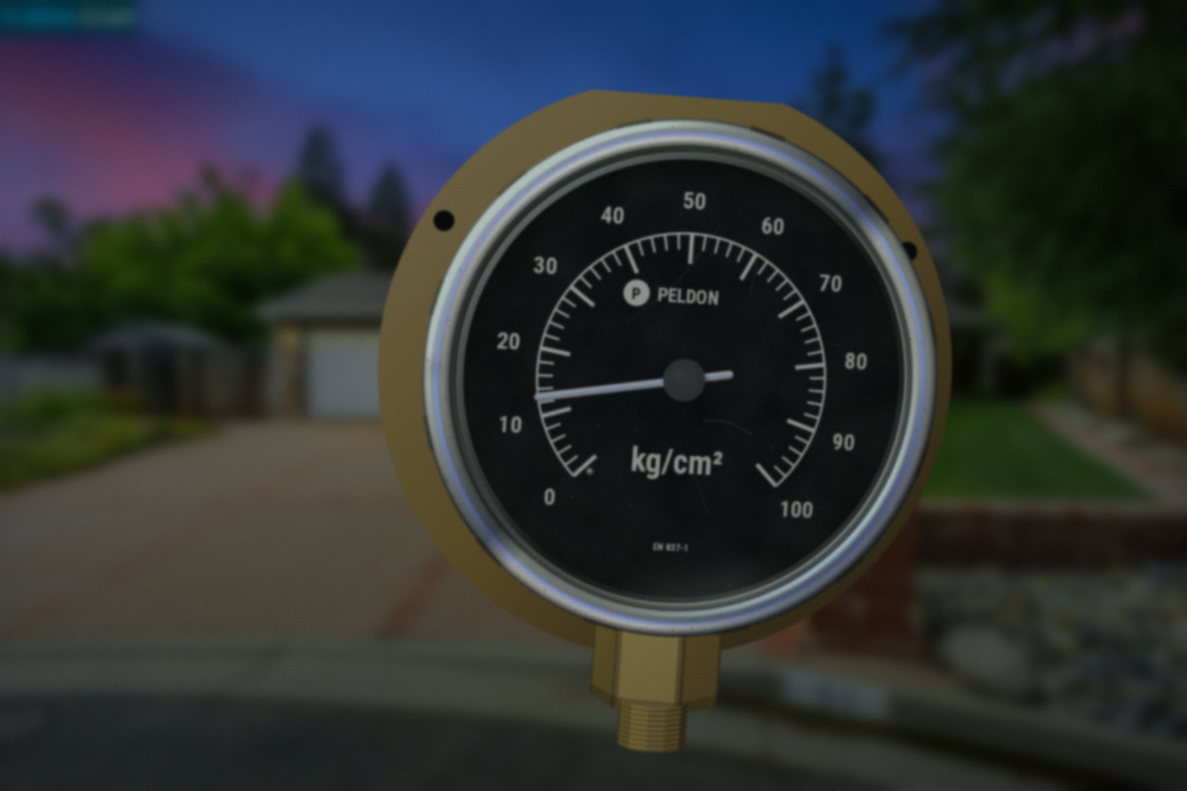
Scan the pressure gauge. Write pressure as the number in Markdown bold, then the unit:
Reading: **13** kg/cm²
